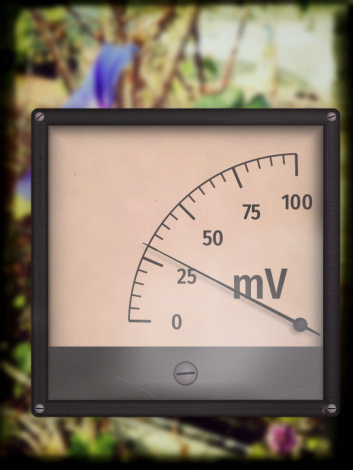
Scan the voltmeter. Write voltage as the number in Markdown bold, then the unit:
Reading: **30** mV
